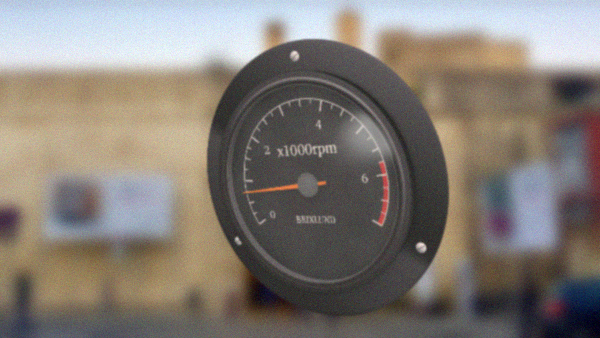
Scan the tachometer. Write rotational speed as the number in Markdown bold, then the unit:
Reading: **750** rpm
